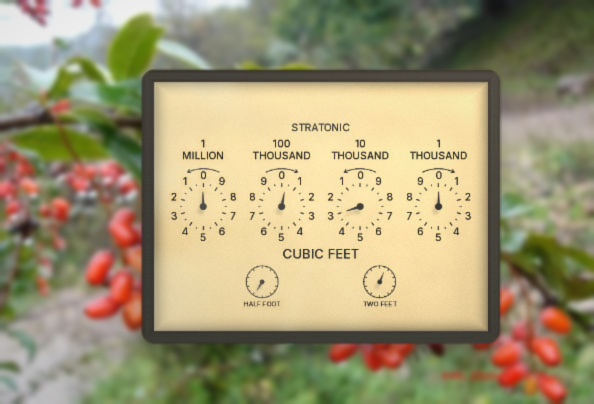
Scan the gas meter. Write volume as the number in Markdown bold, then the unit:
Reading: **3000** ft³
